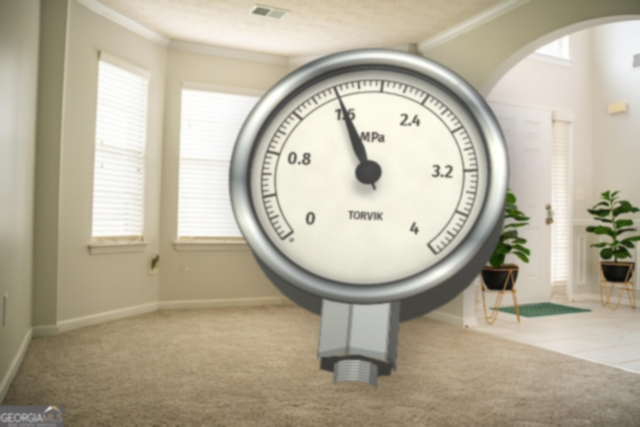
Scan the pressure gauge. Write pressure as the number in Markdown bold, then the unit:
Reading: **1.6** MPa
